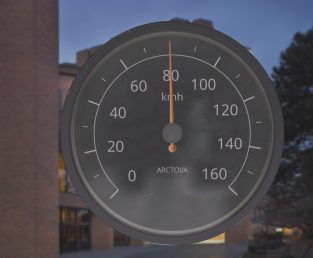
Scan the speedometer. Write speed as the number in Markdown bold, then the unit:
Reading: **80** km/h
